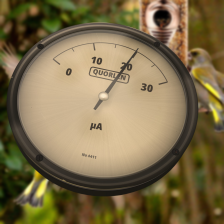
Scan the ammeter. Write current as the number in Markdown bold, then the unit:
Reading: **20** µA
